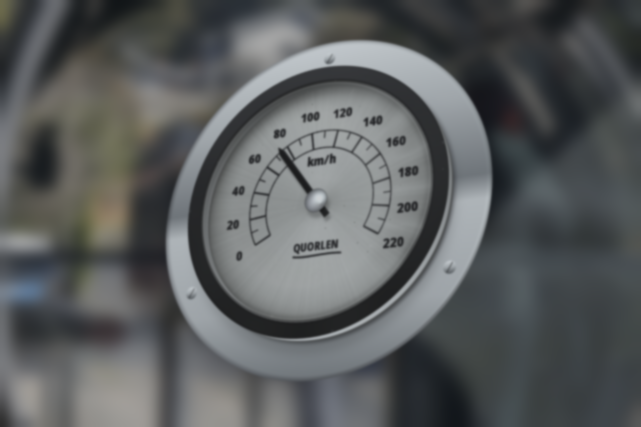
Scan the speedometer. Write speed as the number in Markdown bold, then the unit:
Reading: **75** km/h
